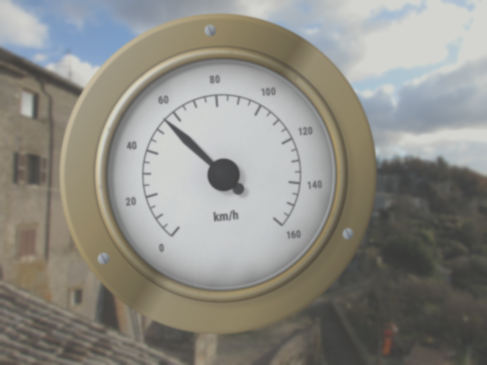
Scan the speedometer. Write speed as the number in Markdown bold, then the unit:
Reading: **55** km/h
